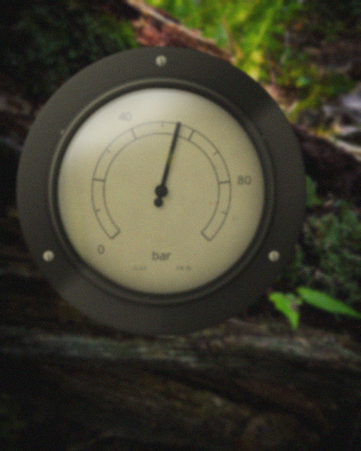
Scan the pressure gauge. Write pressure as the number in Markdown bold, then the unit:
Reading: **55** bar
